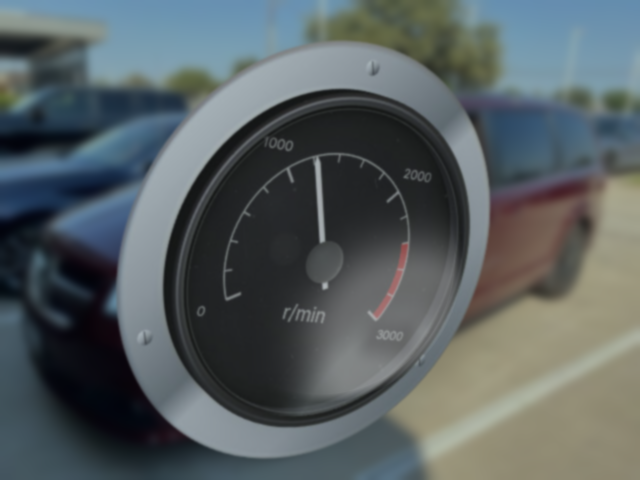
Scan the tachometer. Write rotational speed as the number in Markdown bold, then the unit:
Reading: **1200** rpm
